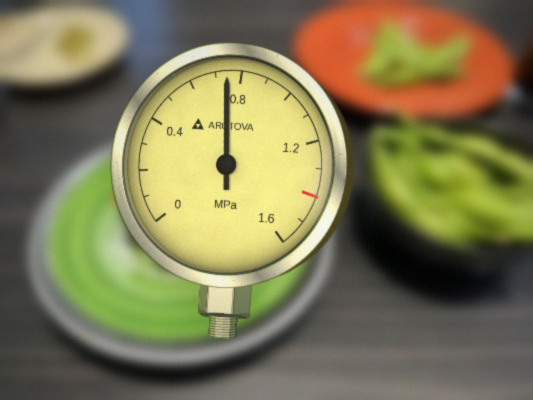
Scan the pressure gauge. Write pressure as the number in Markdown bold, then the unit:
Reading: **0.75** MPa
